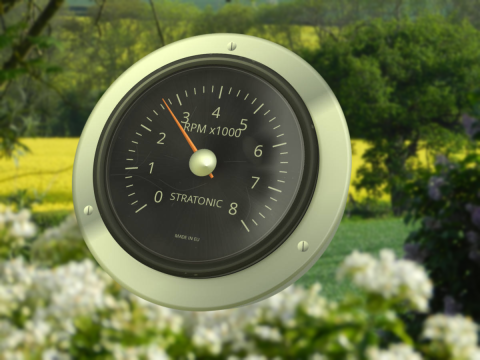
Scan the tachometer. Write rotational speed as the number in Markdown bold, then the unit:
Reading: **2700** rpm
